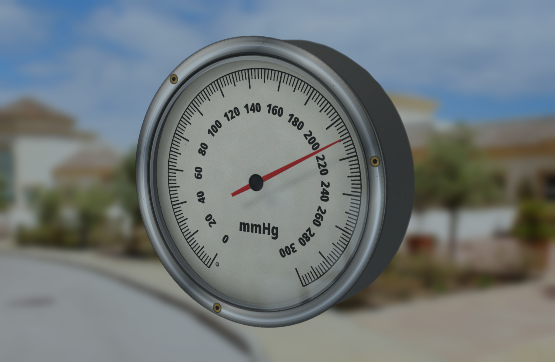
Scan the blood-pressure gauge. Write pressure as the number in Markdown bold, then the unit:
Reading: **210** mmHg
